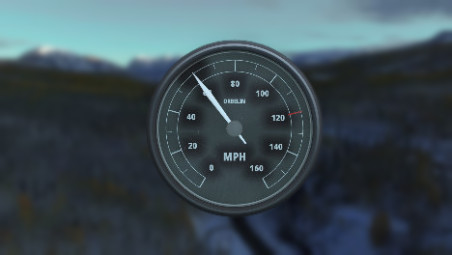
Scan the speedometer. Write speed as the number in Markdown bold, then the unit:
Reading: **60** mph
